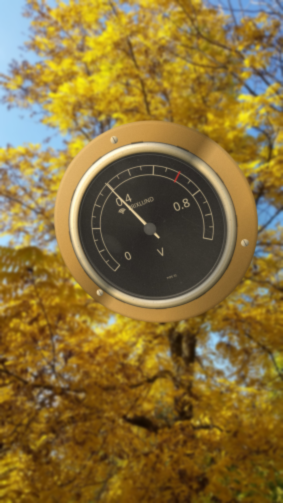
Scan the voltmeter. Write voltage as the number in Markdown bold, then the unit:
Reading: **0.4** V
